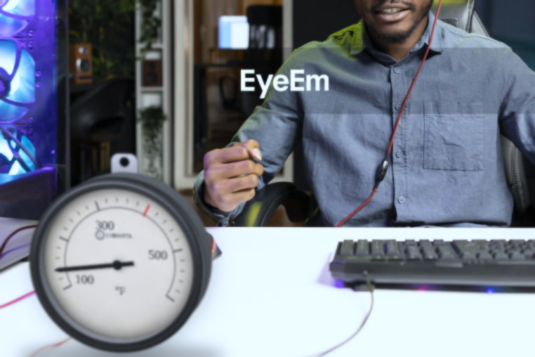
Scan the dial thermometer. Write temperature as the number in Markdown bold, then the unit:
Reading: **140** °F
